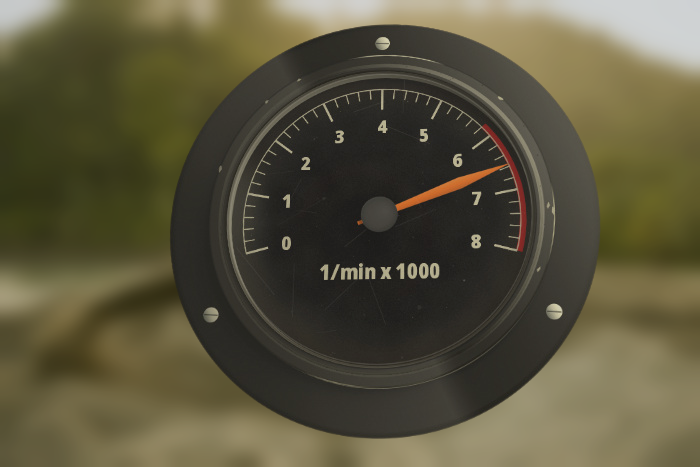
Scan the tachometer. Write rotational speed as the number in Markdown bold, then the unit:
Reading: **6600** rpm
